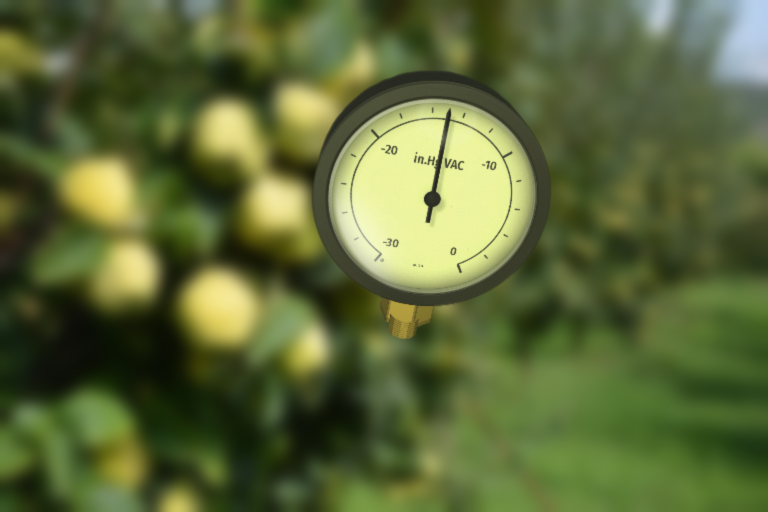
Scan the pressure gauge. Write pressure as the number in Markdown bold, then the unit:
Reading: **-15** inHg
